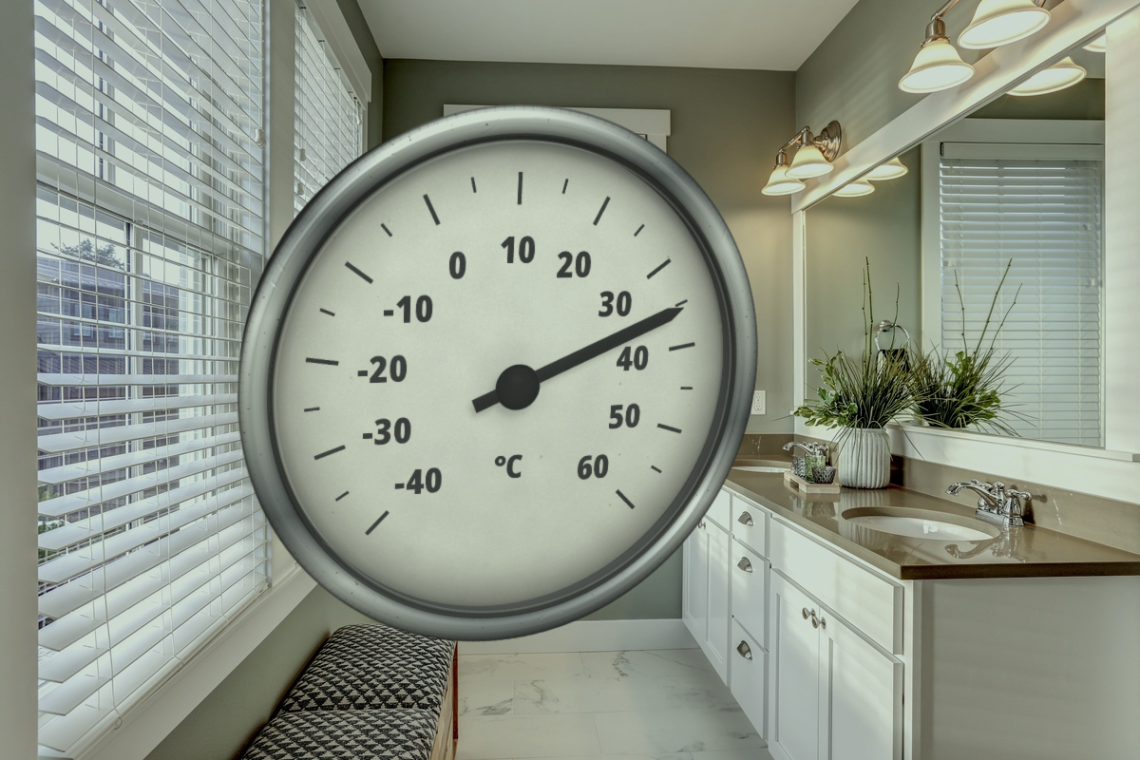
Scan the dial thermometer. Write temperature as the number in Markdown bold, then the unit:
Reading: **35** °C
